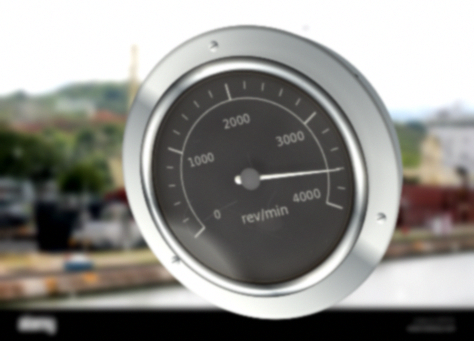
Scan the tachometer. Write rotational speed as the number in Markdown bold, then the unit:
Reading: **3600** rpm
